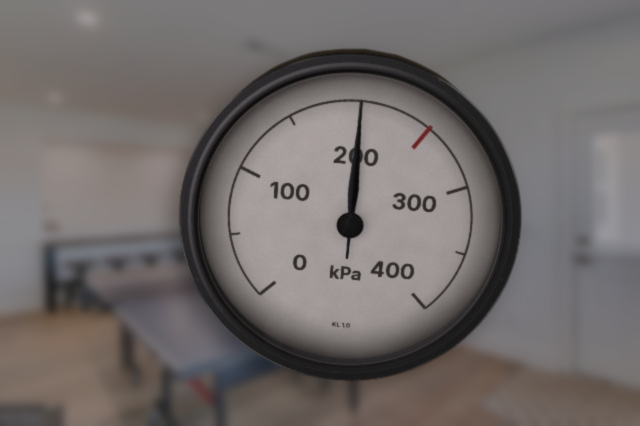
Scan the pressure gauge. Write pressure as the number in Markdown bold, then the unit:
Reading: **200** kPa
